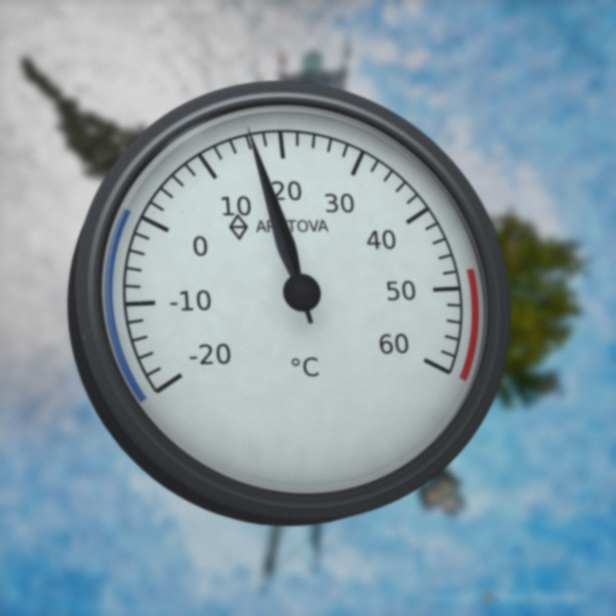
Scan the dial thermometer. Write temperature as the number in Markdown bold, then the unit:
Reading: **16** °C
